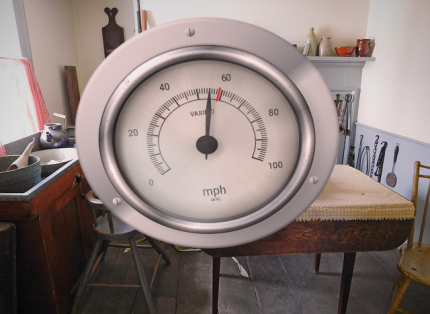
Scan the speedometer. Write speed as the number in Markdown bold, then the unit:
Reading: **55** mph
